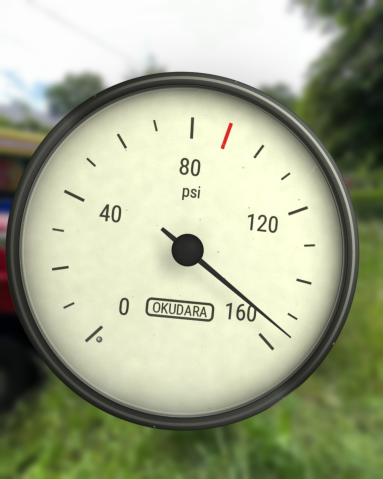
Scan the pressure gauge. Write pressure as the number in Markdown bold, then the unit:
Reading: **155** psi
